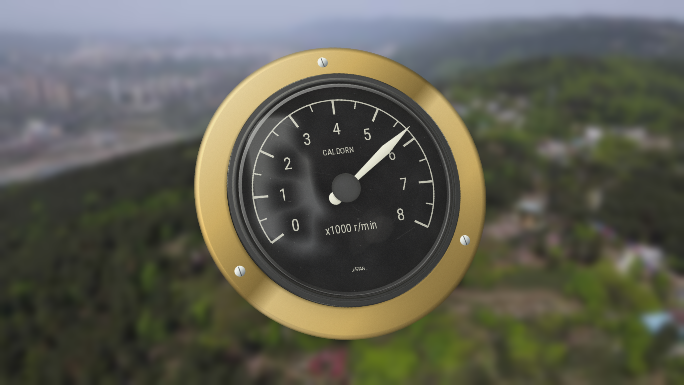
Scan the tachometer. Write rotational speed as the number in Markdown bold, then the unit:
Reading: **5750** rpm
